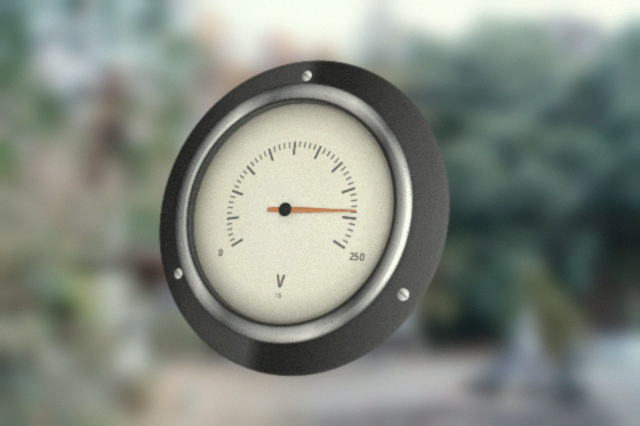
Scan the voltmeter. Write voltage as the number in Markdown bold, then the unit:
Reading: **220** V
